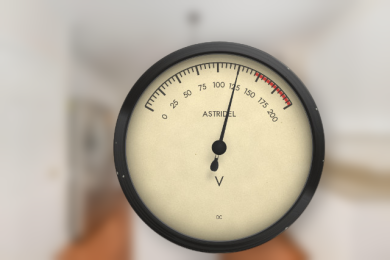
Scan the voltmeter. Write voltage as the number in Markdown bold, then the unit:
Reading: **125** V
